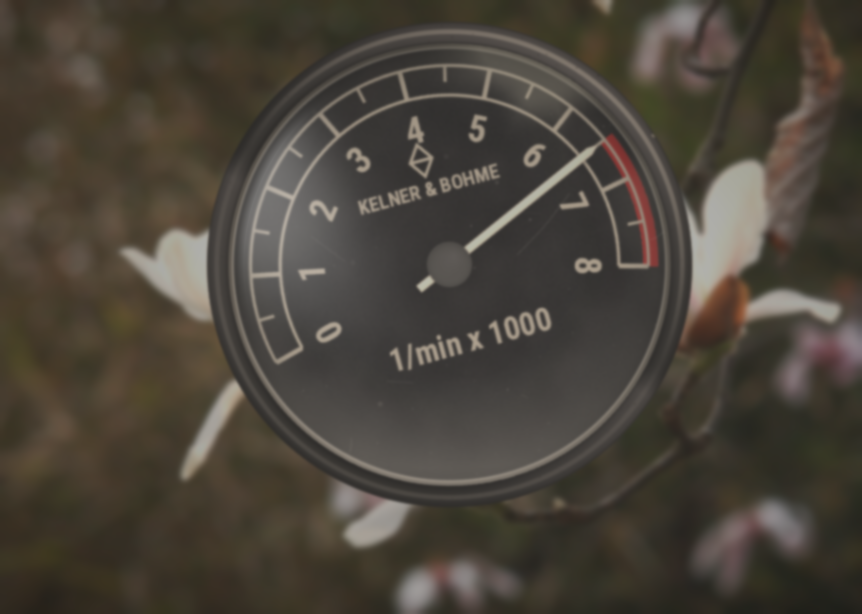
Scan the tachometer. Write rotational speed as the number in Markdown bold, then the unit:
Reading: **6500** rpm
